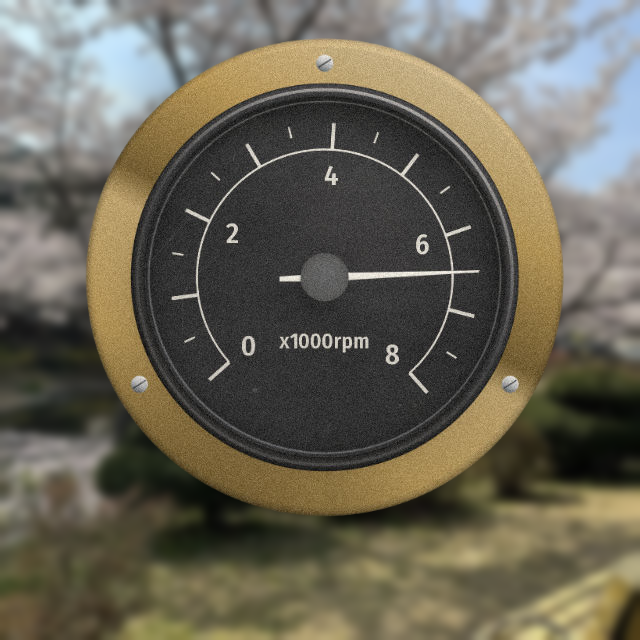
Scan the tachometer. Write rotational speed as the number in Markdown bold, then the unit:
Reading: **6500** rpm
